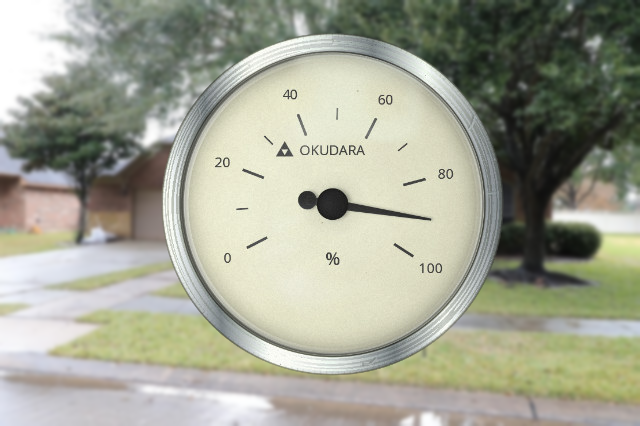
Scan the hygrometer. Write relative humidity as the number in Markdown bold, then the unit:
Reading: **90** %
